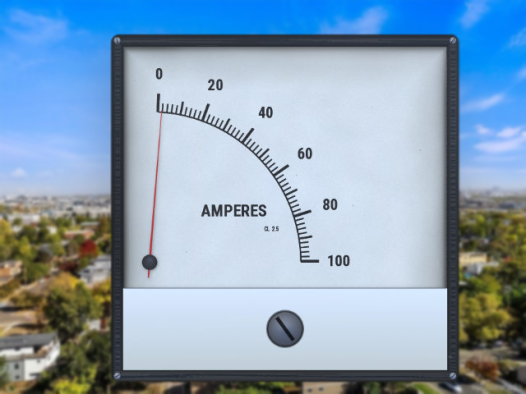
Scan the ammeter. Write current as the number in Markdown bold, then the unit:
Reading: **2** A
